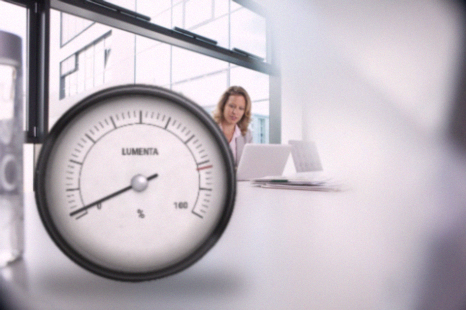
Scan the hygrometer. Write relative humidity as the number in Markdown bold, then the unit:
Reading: **2** %
